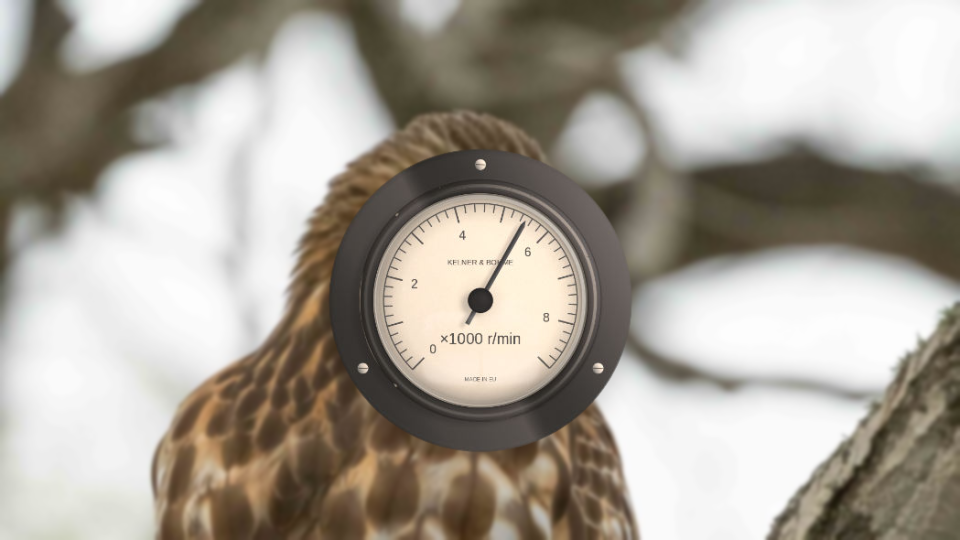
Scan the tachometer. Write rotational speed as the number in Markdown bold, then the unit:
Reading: **5500** rpm
